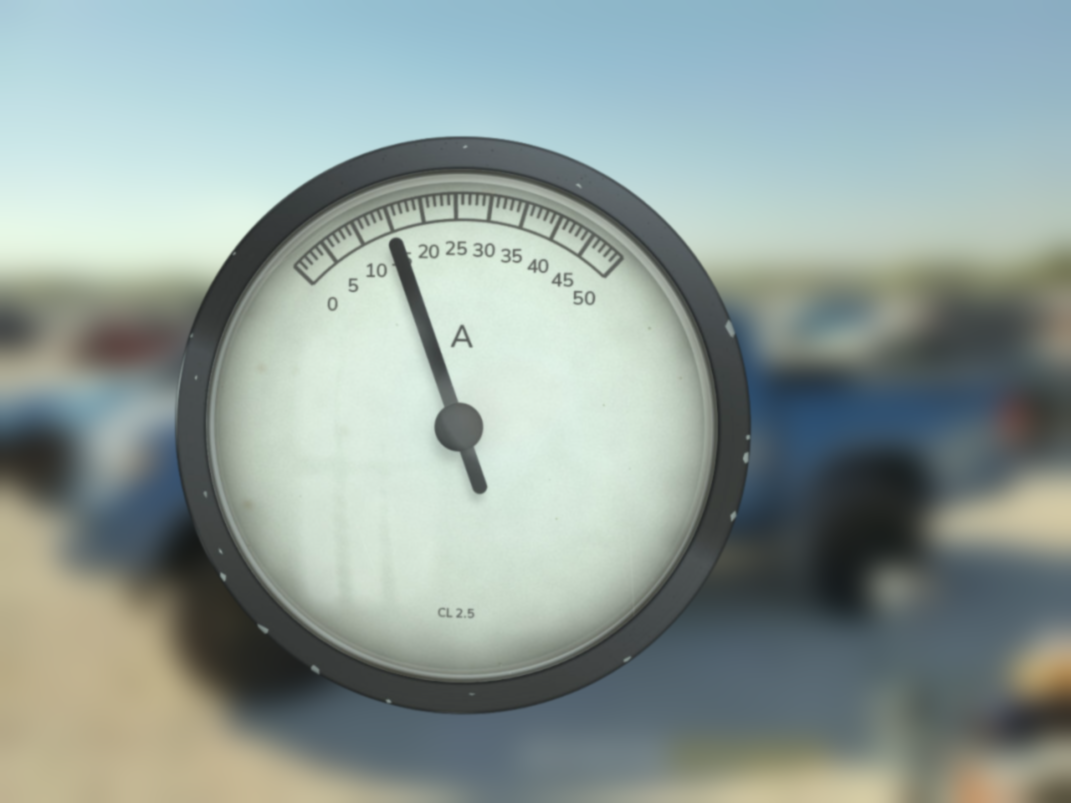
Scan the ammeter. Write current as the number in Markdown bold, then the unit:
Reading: **15** A
